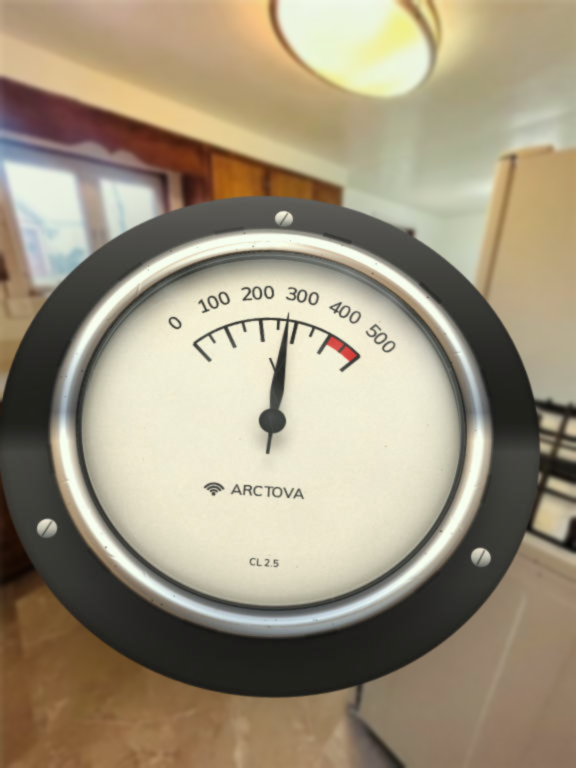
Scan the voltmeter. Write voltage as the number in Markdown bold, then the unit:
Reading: **275** V
